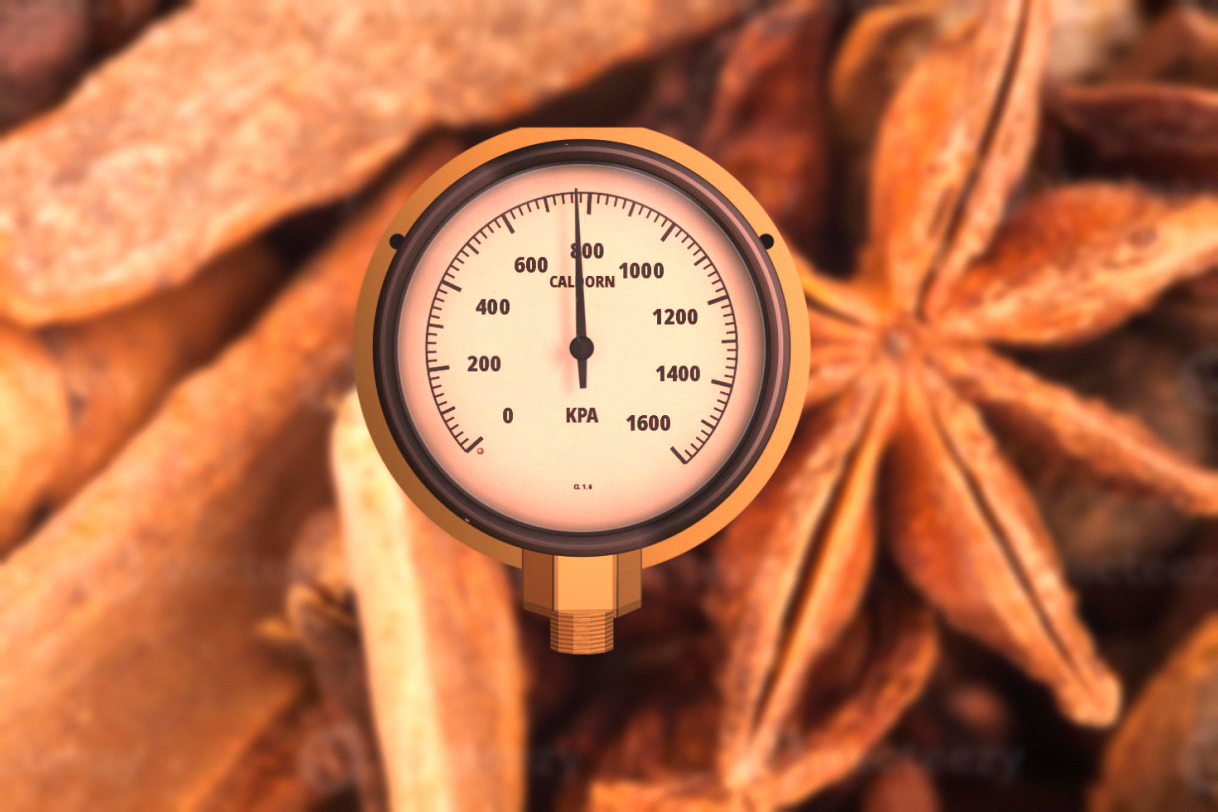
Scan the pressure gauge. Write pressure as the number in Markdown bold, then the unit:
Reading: **770** kPa
